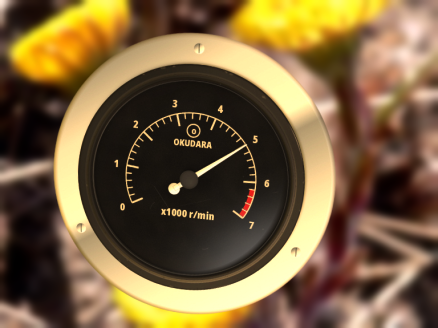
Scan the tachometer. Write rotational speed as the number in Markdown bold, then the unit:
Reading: **5000** rpm
